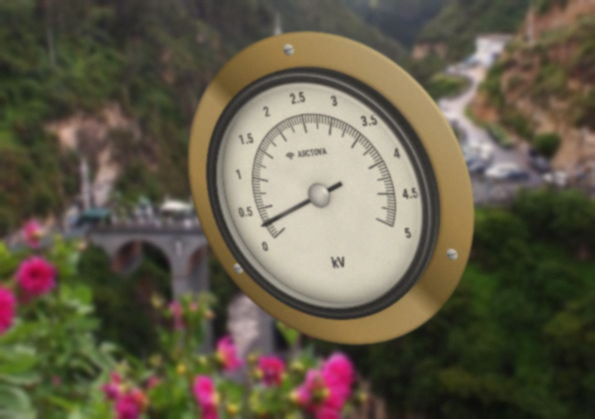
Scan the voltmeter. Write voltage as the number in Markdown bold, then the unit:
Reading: **0.25** kV
